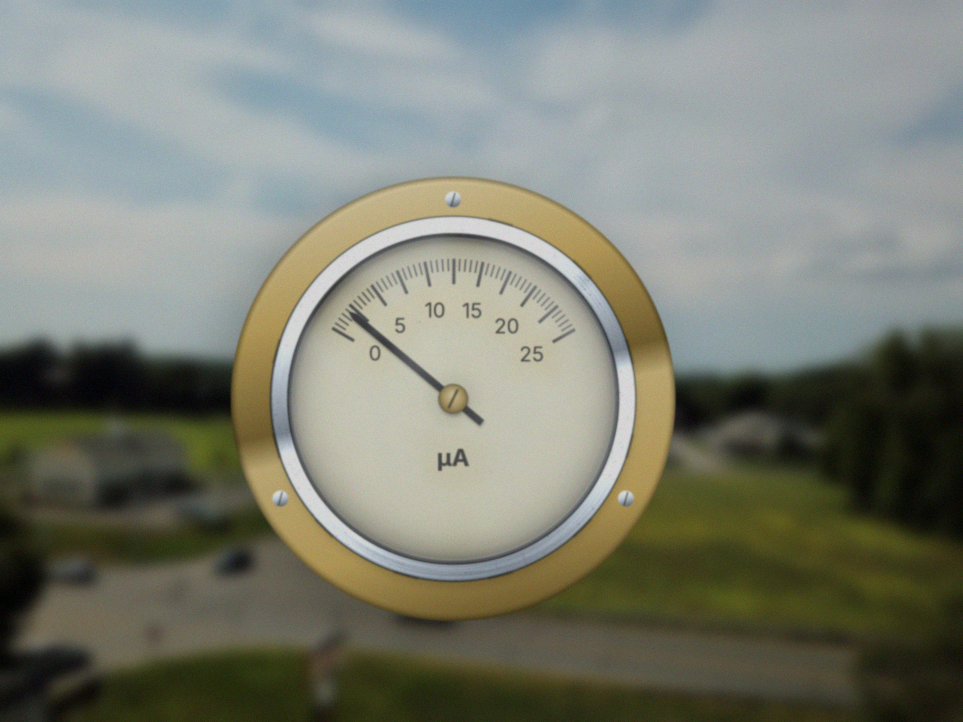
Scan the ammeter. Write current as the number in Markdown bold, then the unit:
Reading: **2** µA
